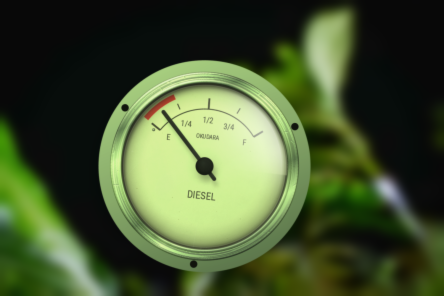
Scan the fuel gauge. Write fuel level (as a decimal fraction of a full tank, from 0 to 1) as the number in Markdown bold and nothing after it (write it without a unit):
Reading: **0.125**
